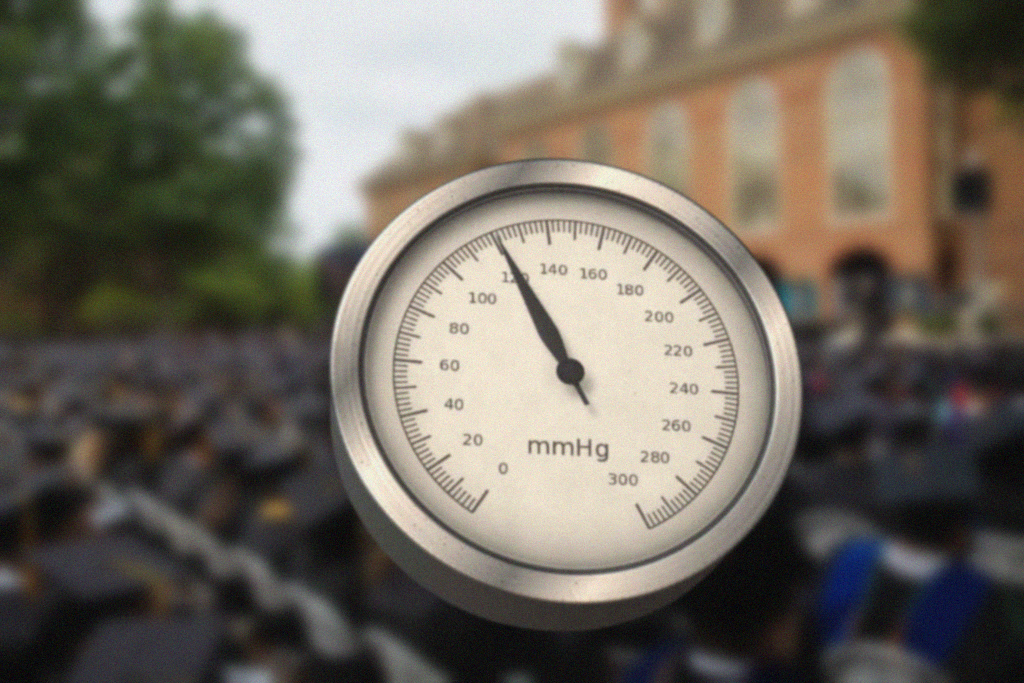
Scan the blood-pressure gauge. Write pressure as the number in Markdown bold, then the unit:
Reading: **120** mmHg
